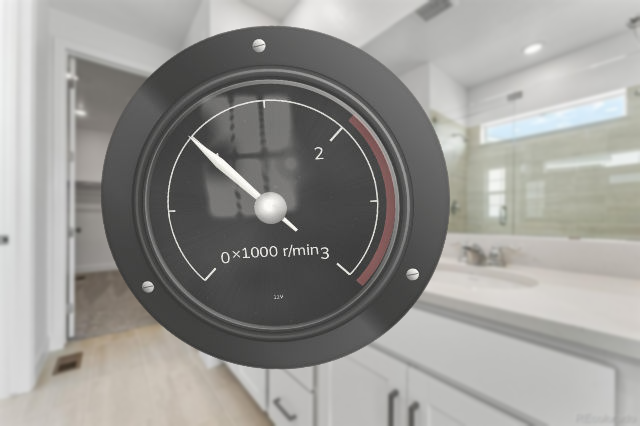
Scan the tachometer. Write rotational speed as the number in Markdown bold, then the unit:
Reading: **1000** rpm
